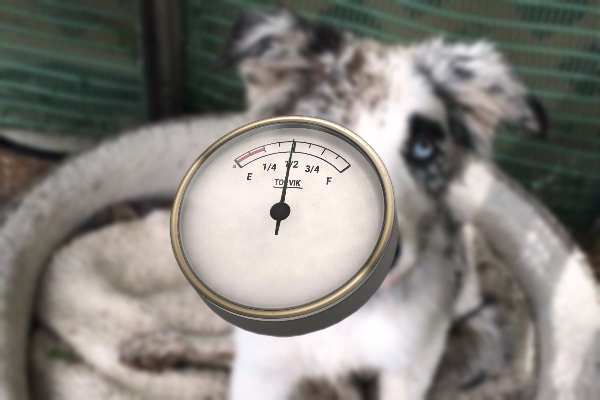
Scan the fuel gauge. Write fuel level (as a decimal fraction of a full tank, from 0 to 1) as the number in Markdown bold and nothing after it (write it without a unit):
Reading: **0.5**
